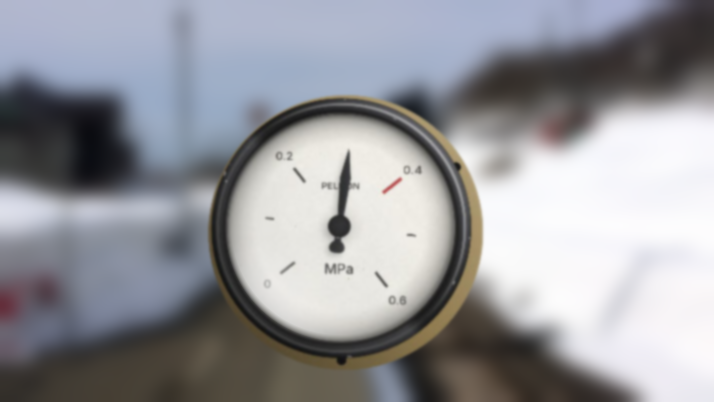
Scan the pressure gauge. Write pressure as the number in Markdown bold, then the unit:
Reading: **0.3** MPa
